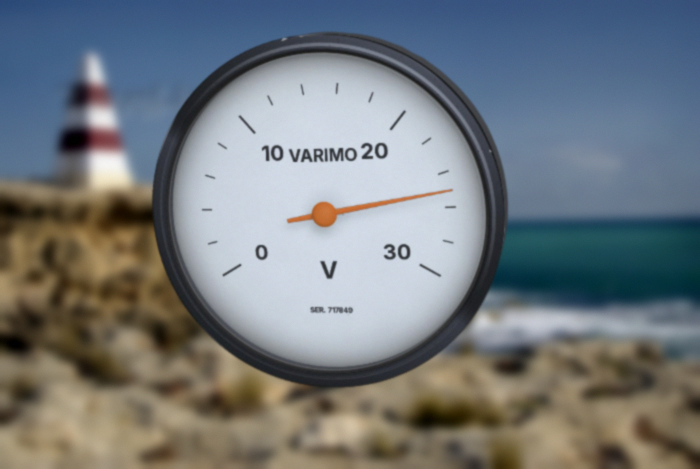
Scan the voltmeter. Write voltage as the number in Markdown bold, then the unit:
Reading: **25** V
